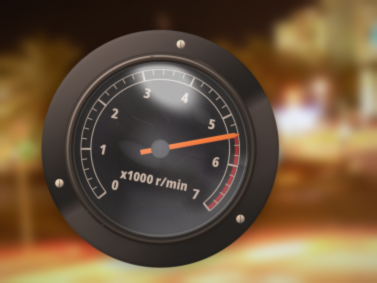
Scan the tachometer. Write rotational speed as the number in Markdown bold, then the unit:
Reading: **5400** rpm
